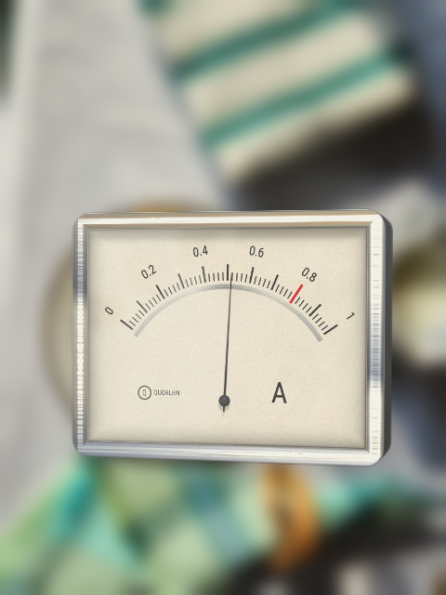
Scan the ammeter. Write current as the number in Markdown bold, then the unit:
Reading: **0.52** A
